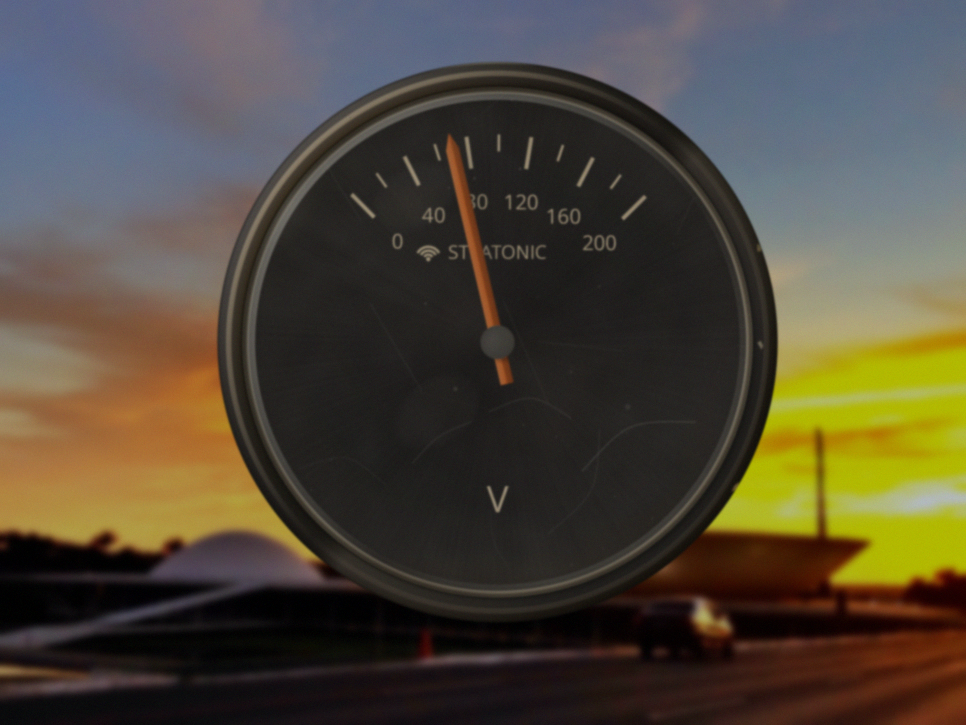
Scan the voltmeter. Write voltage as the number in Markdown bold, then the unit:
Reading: **70** V
